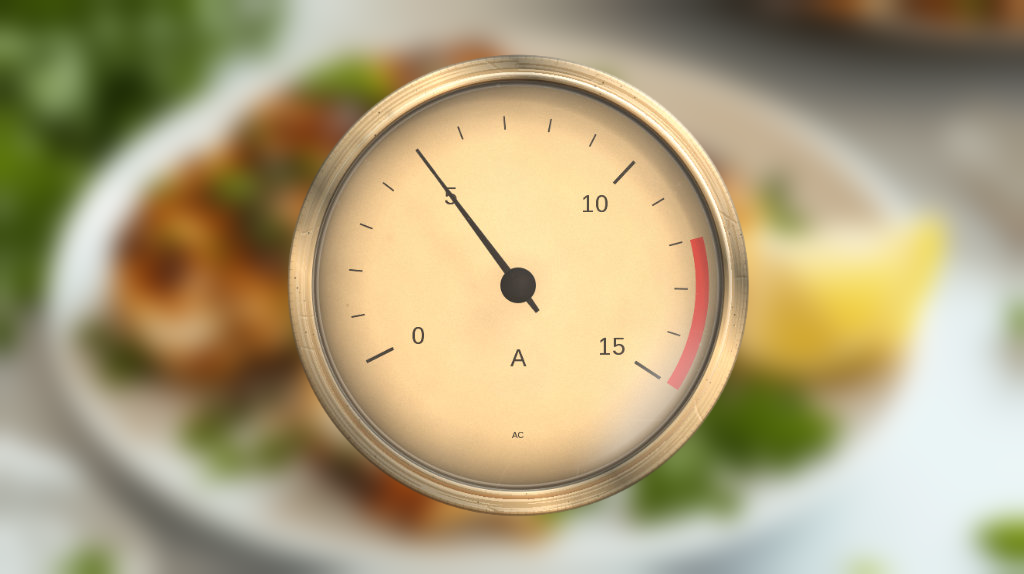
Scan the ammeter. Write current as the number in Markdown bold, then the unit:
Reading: **5** A
